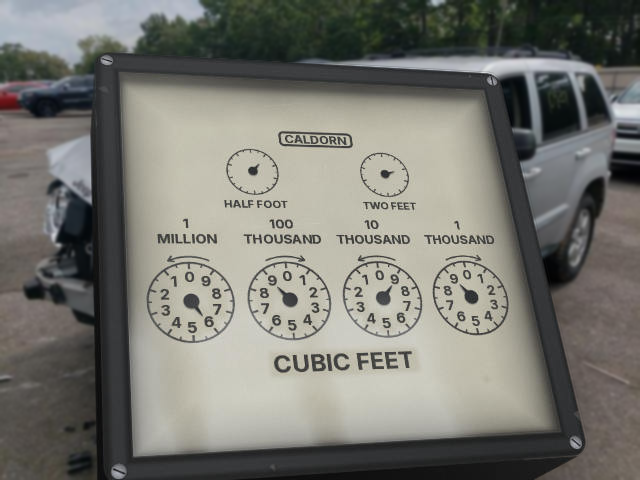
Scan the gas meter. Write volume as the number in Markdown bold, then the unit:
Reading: **588900** ft³
